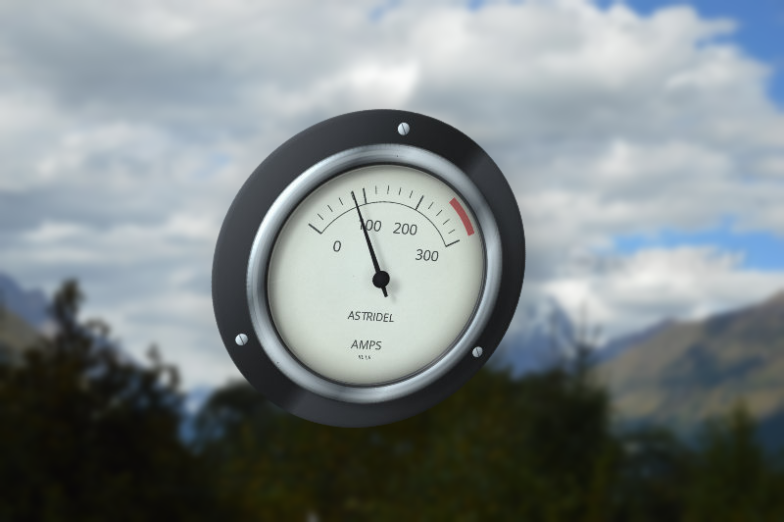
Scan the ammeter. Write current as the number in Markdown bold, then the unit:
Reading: **80** A
